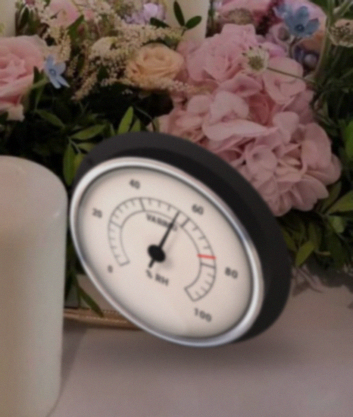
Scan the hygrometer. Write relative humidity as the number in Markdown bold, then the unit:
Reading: **56** %
